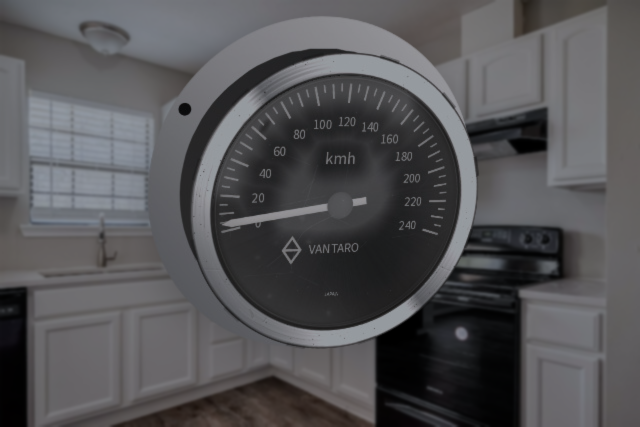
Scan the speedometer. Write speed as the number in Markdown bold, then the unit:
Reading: **5** km/h
